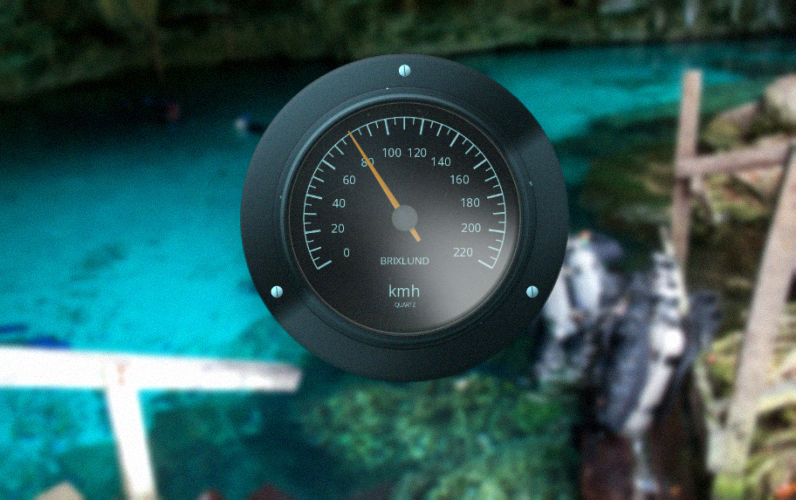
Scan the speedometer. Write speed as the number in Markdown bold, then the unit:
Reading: **80** km/h
